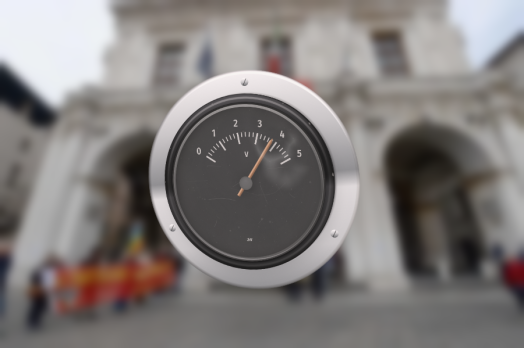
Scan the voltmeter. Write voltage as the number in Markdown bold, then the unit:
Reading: **3.8** V
